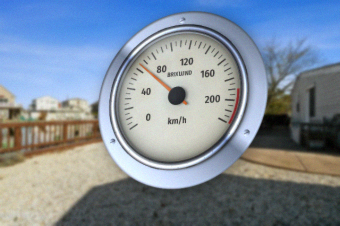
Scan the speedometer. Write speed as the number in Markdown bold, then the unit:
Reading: **65** km/h
